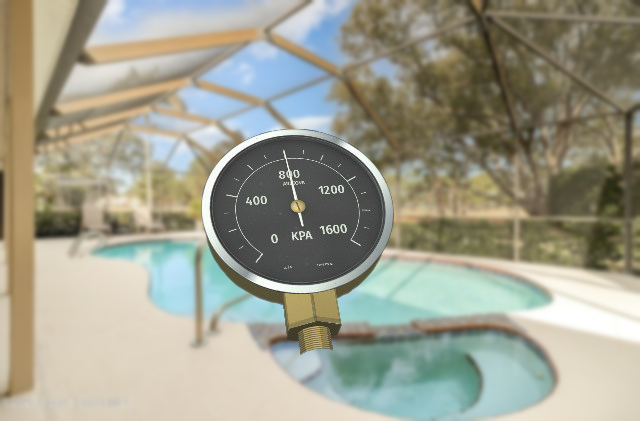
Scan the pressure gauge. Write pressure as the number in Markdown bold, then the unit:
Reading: **800** kPa
